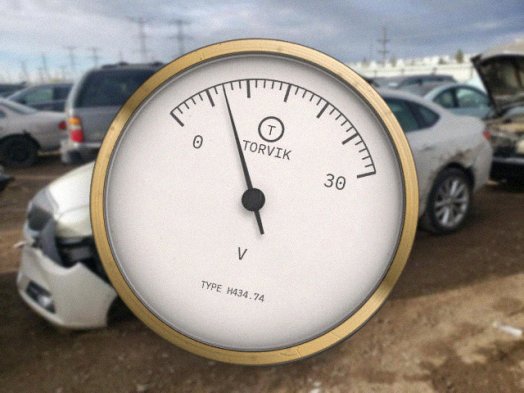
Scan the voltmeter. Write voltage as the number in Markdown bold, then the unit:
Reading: **7** V
